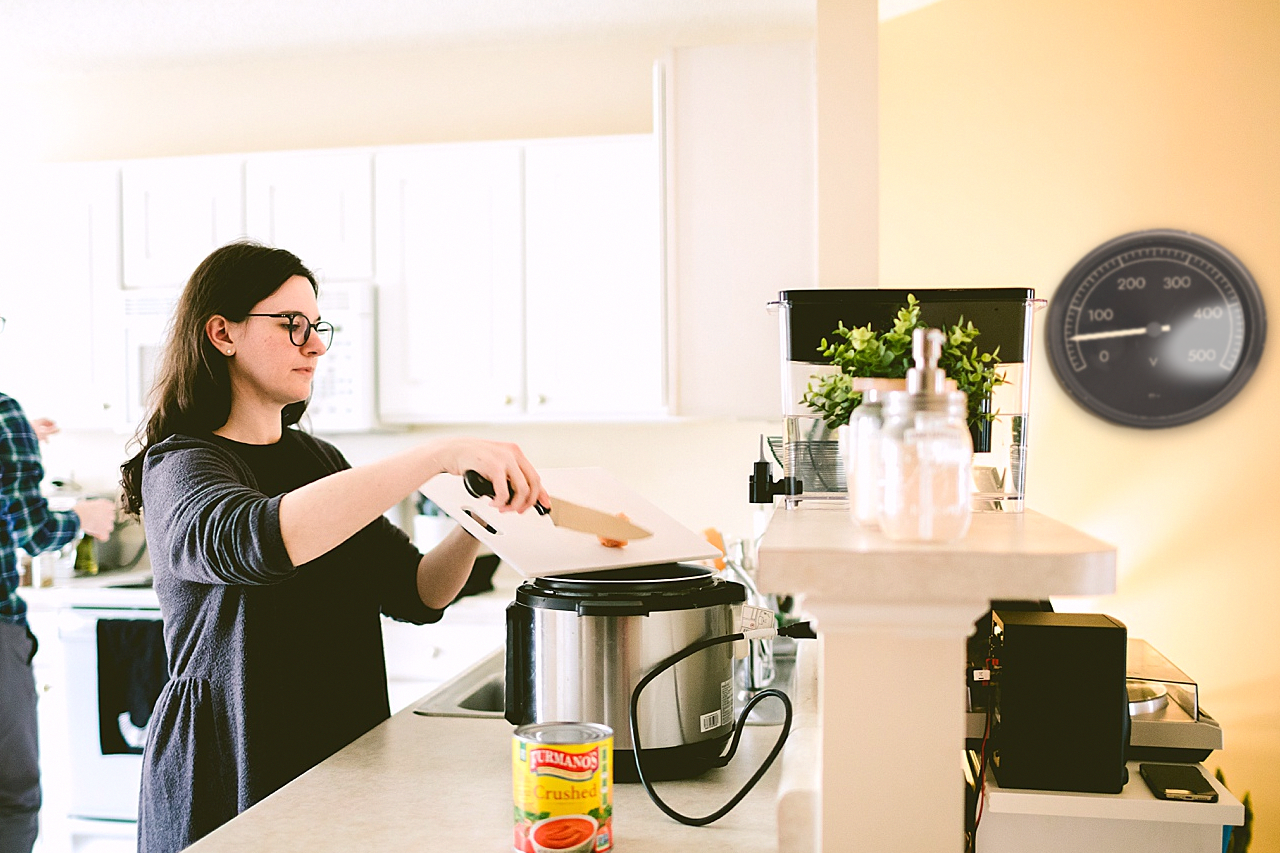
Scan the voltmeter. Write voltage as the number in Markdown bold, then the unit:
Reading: **50** V
